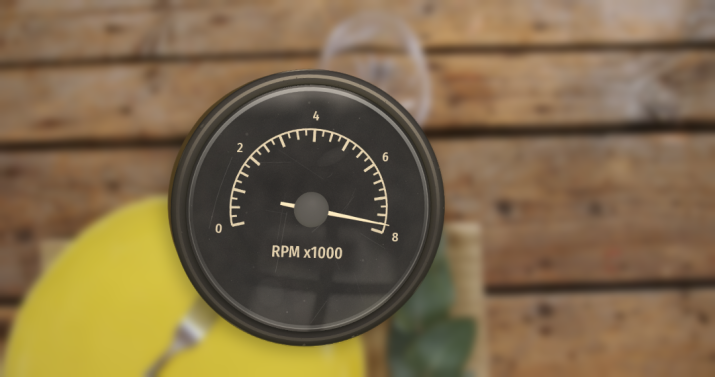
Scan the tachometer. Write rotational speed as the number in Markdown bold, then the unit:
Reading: **7750** rpm
